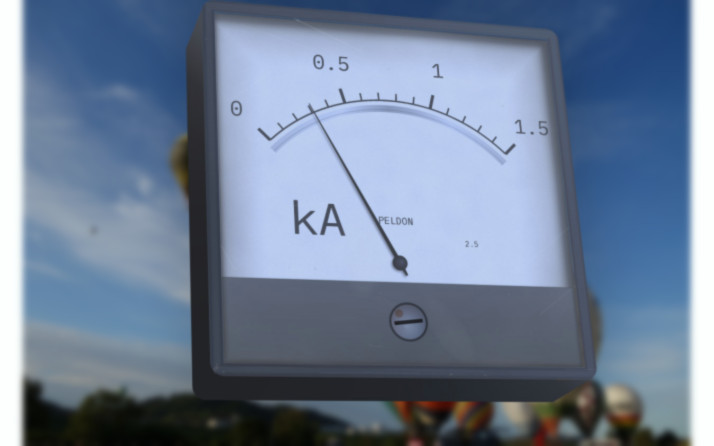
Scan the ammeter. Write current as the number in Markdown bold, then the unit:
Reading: **0.3** kA
